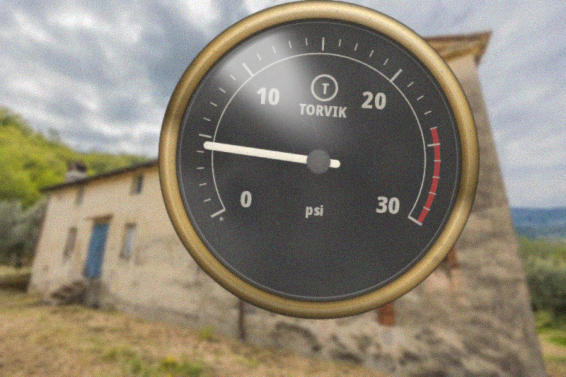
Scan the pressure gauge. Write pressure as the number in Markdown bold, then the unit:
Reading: **4.5** psi
